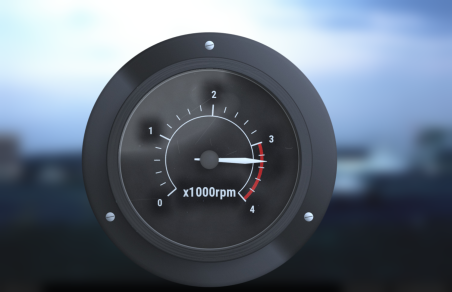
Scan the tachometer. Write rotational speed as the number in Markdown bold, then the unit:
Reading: **3300** rpm
